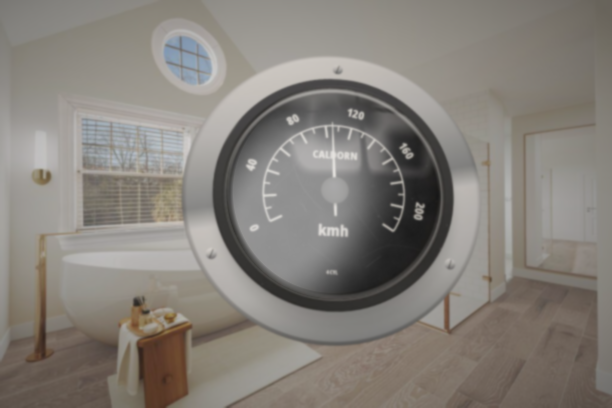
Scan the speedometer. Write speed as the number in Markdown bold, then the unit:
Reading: **105** km/h
